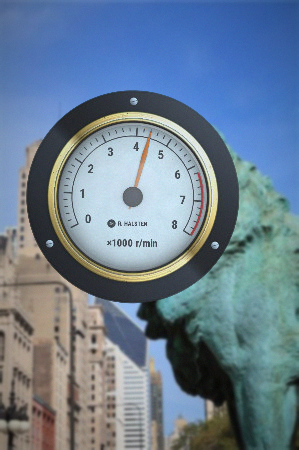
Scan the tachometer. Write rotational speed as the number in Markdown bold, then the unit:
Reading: **4400** rpm
